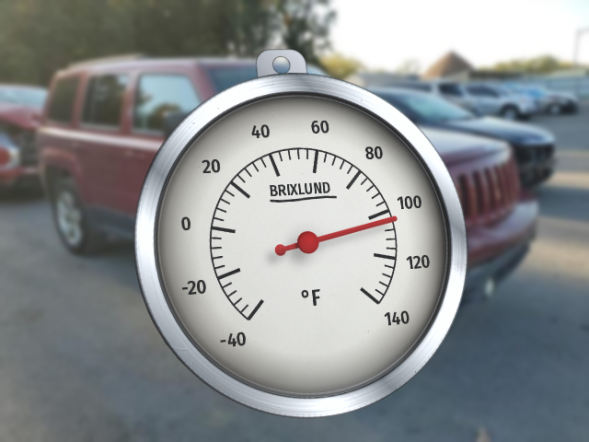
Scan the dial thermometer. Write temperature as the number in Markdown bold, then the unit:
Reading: **104** °F
